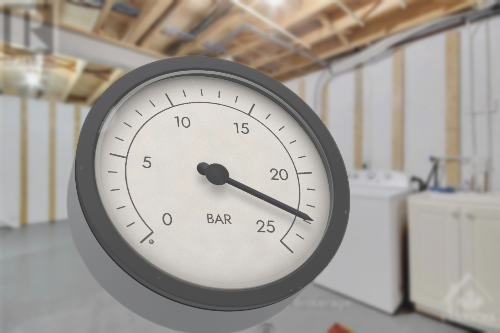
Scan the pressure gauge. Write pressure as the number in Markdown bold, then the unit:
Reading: **23** bar
